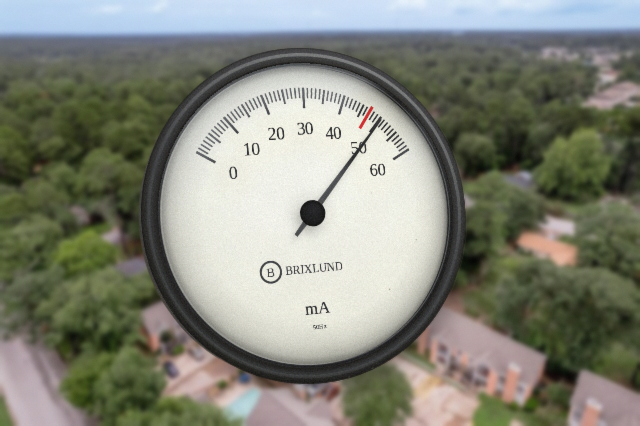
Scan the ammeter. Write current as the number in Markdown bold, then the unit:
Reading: **50** mA
